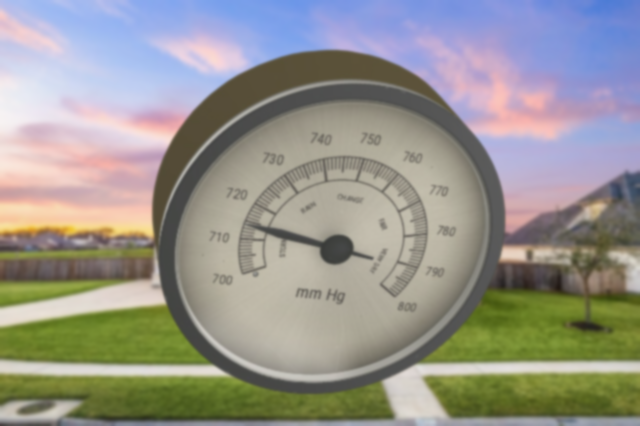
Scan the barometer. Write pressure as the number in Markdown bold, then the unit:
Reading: **715** mmHg
